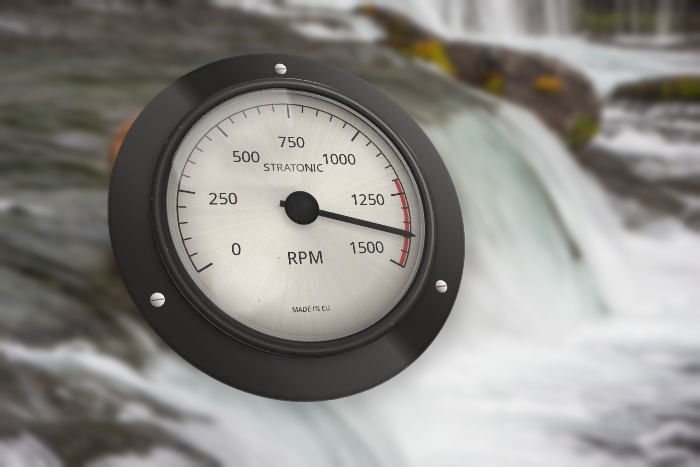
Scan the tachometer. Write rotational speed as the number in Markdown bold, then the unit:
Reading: **1400** rpm
